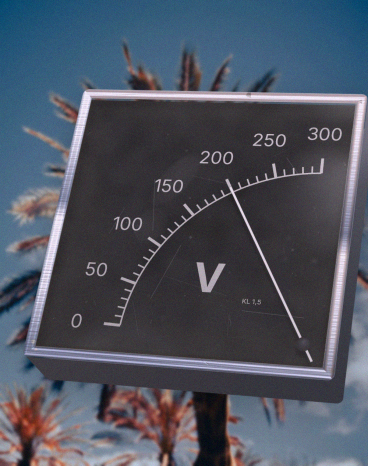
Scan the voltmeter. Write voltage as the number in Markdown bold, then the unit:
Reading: **200** V
